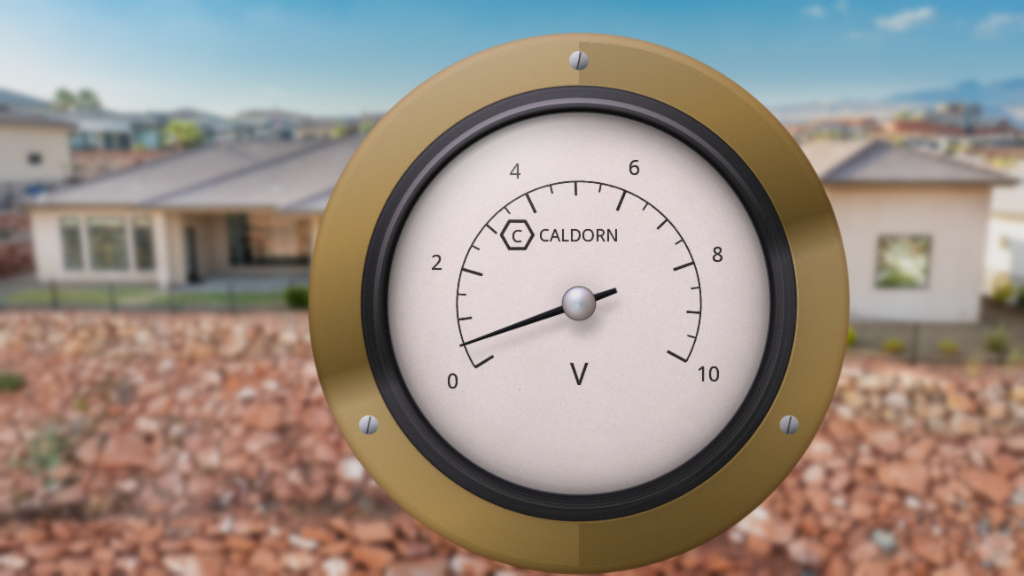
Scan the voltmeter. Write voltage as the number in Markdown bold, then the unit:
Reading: **0.5** V
